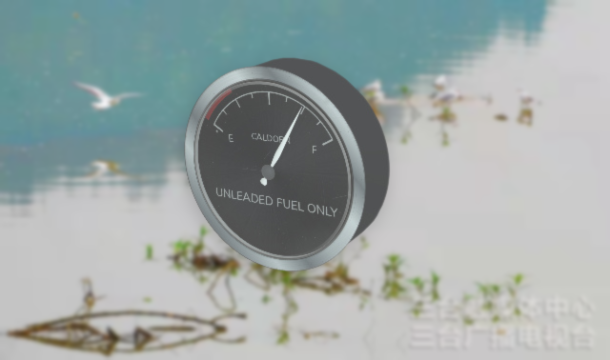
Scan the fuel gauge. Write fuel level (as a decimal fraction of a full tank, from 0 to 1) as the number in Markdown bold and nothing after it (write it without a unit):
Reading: **0.75**
